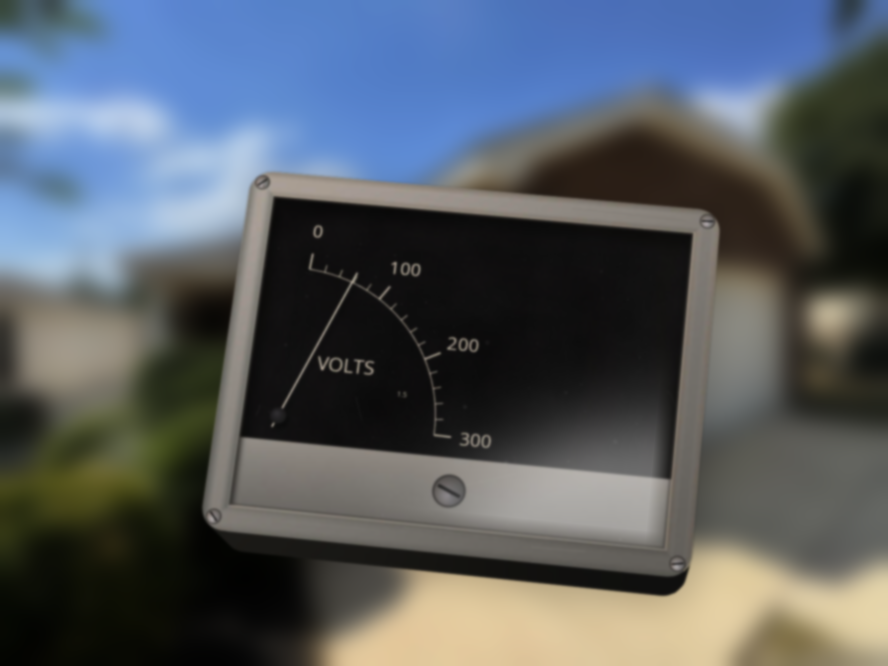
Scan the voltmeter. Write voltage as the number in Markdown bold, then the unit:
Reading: **60** V
